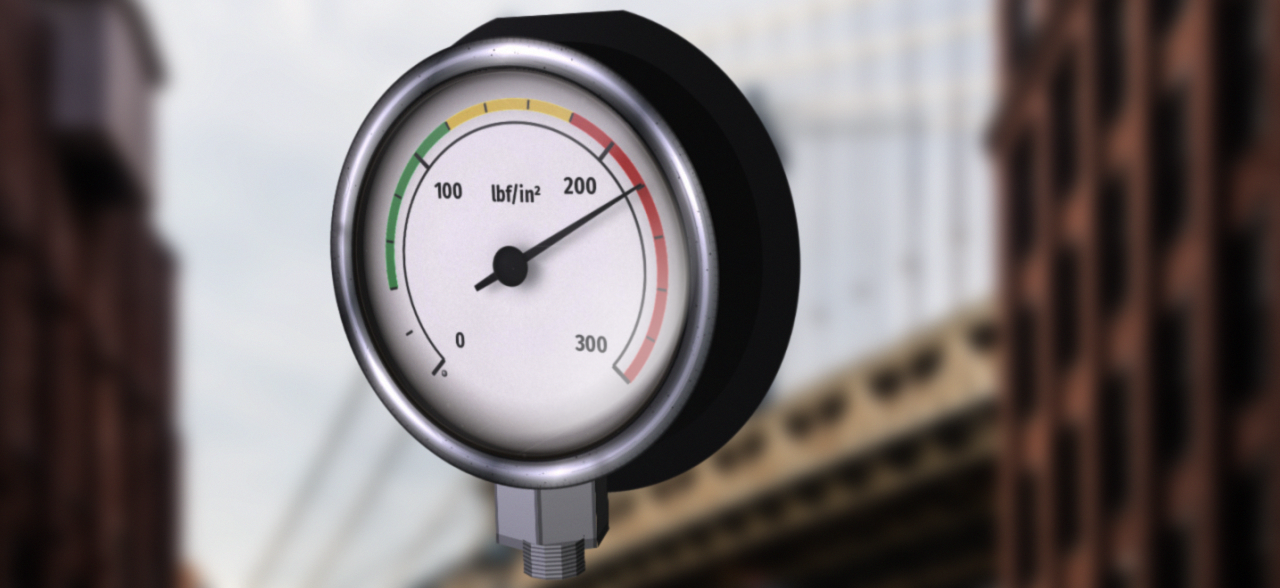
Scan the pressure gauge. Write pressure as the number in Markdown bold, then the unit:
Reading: **220** psi
